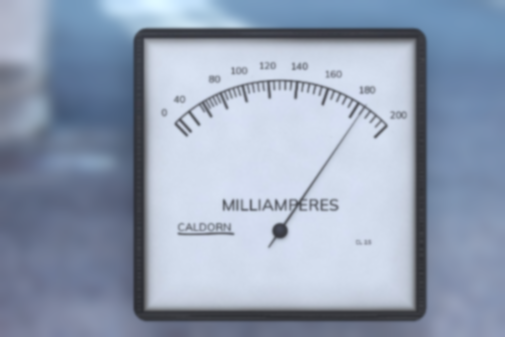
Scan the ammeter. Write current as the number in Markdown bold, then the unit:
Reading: **184** mA
